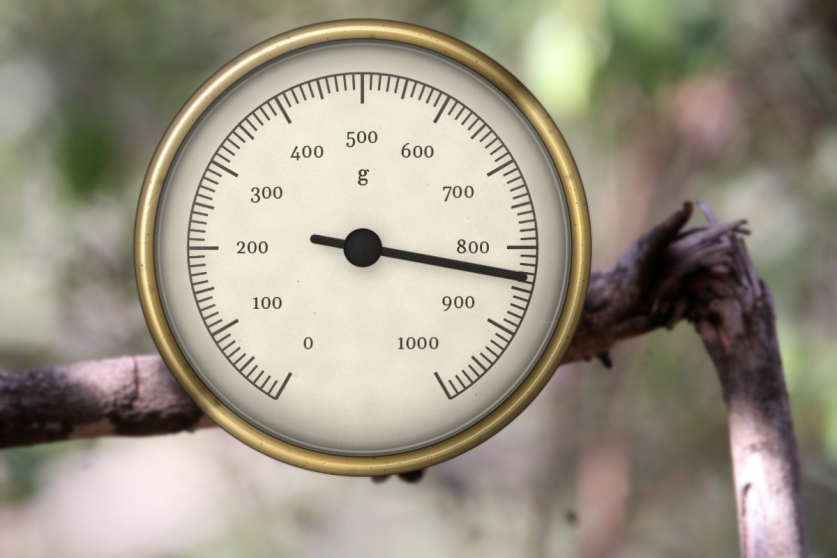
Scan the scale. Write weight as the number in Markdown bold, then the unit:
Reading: **835** g
